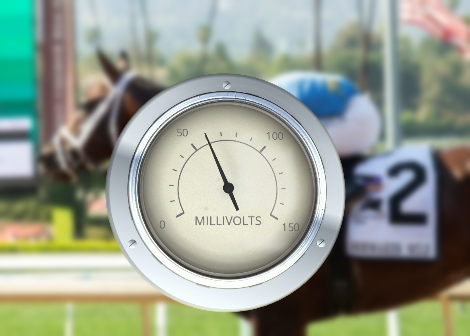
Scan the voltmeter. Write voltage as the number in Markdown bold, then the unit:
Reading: **60** mV
